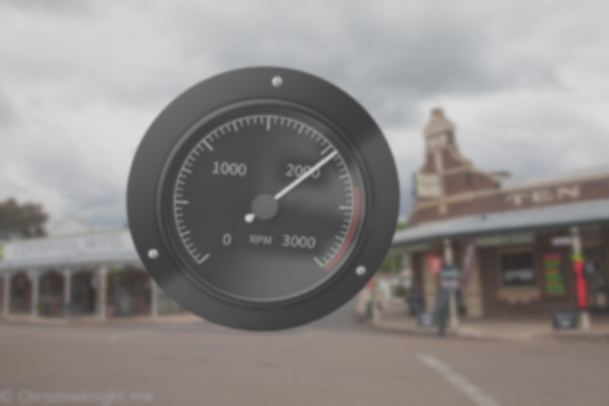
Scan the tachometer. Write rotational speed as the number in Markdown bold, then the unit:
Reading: **2050** rpm
